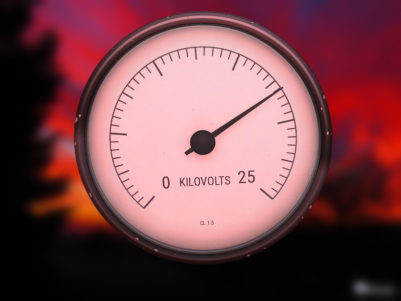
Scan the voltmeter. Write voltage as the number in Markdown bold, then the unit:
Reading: **18** kV
